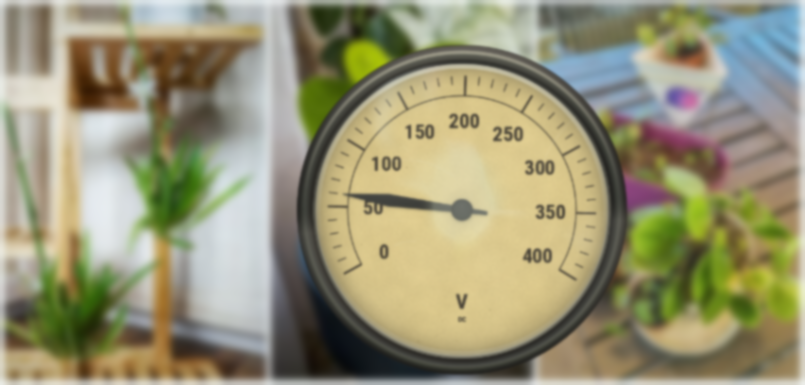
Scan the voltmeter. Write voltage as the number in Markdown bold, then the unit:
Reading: **60** V
